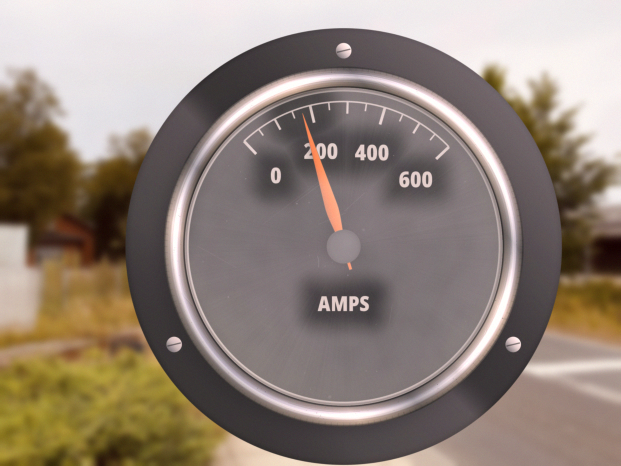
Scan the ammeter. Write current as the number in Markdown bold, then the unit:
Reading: **175** A
